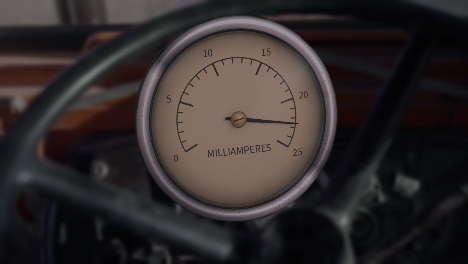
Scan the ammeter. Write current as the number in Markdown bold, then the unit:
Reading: **22.5** mA
